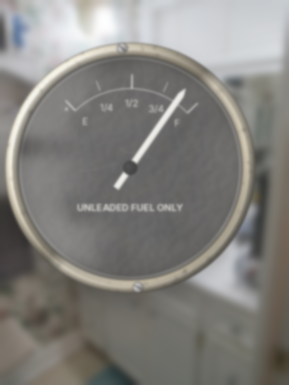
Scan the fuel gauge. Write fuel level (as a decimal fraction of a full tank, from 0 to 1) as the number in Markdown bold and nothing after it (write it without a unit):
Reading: **0.875**
